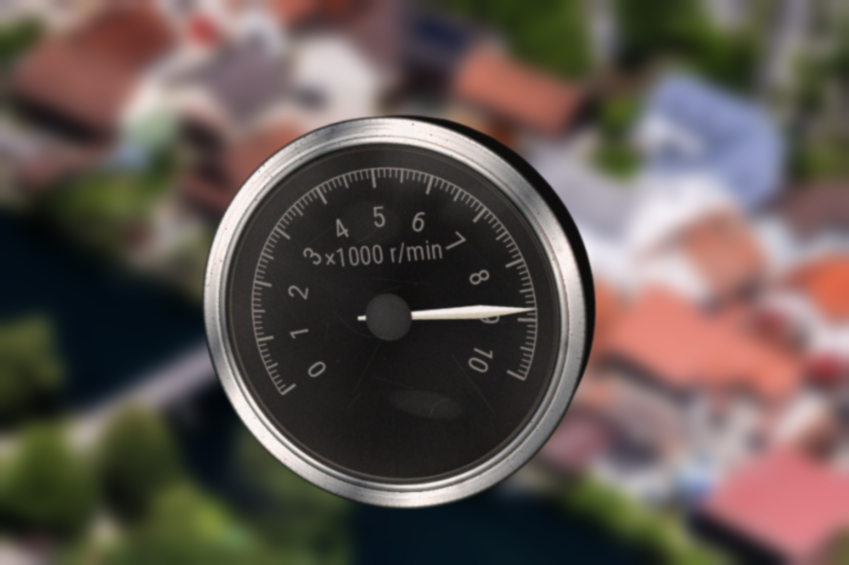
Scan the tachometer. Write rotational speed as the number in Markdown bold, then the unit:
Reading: **8800** rpm
